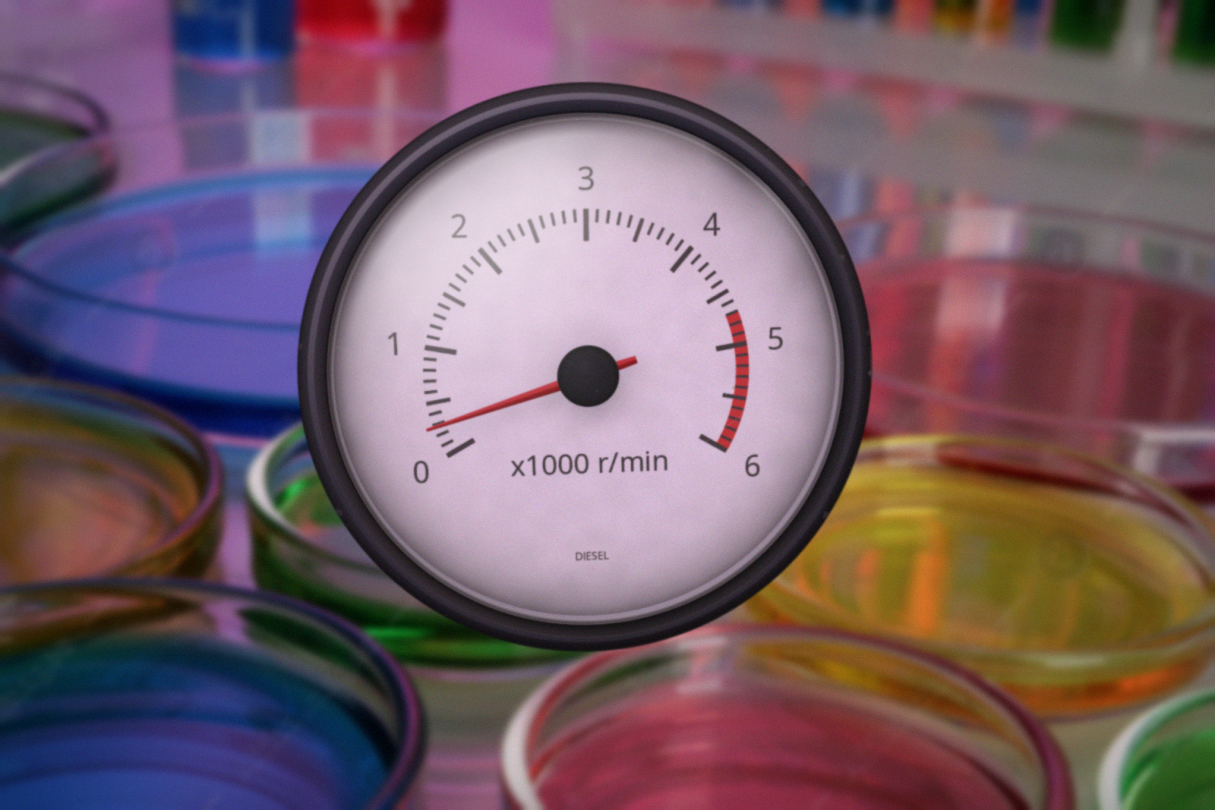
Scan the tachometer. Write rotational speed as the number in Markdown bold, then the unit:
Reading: **300** rpm
